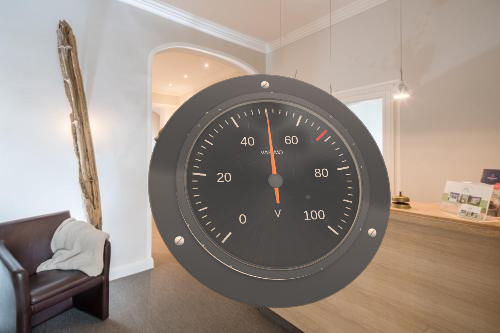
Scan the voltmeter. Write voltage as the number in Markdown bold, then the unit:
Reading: **50** V
